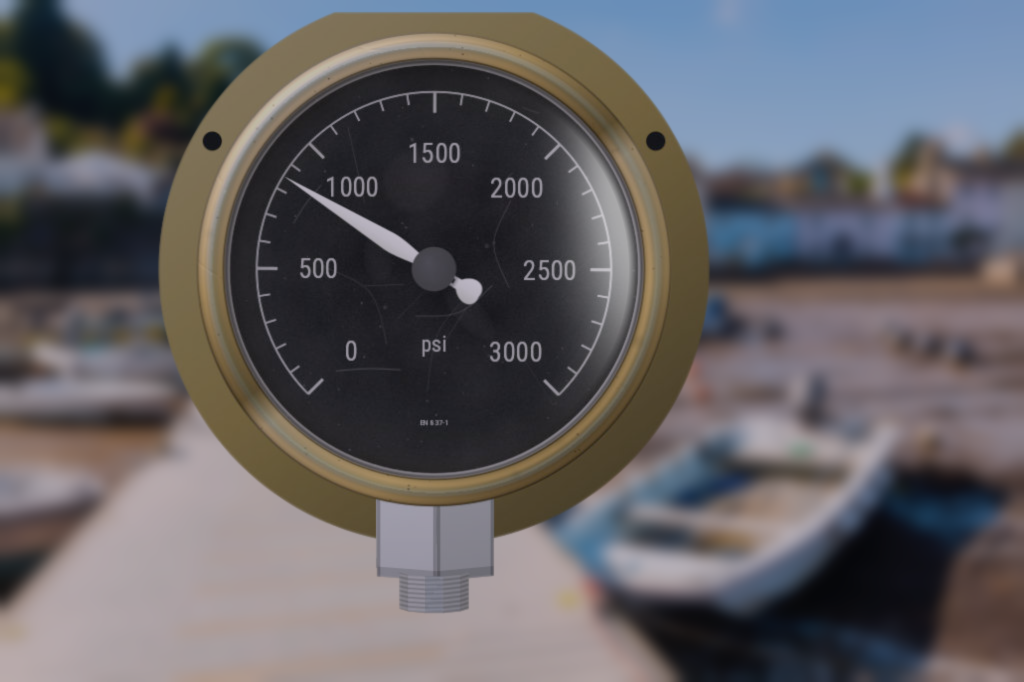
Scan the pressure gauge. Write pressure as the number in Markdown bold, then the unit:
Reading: **850** psi
